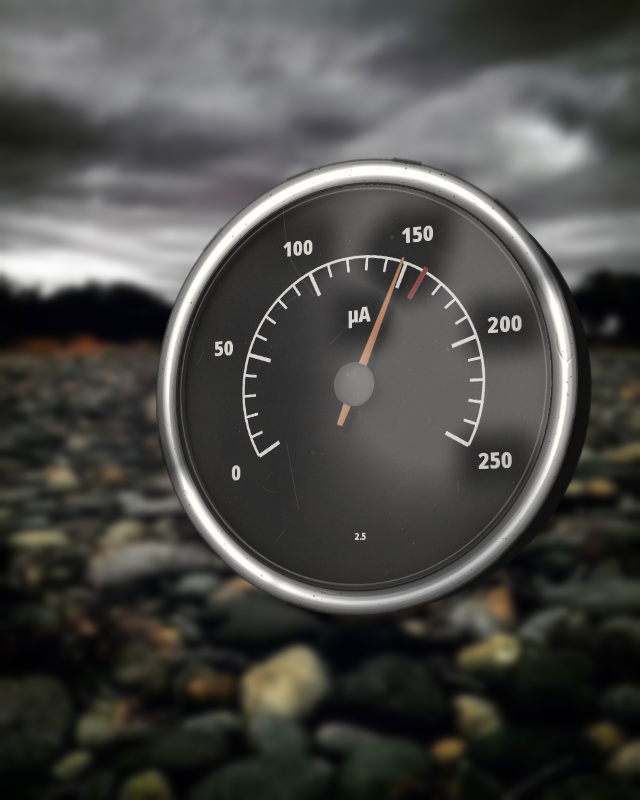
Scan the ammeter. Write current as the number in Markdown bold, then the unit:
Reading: **150** µA
